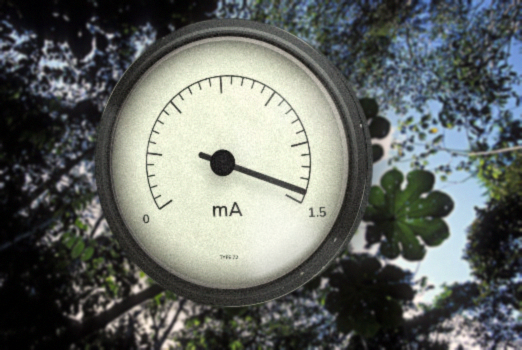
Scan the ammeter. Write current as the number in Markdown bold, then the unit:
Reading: **1.45** mA
